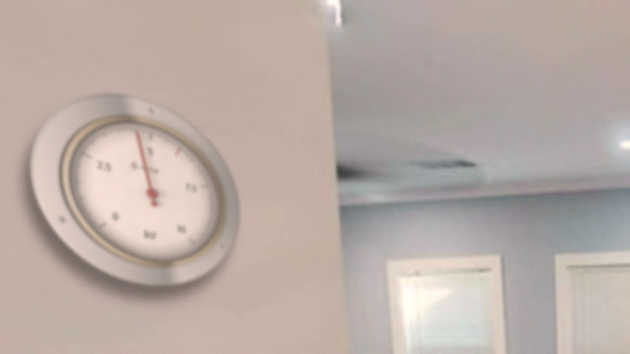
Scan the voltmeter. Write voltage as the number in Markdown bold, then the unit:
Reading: **4.5** kV
